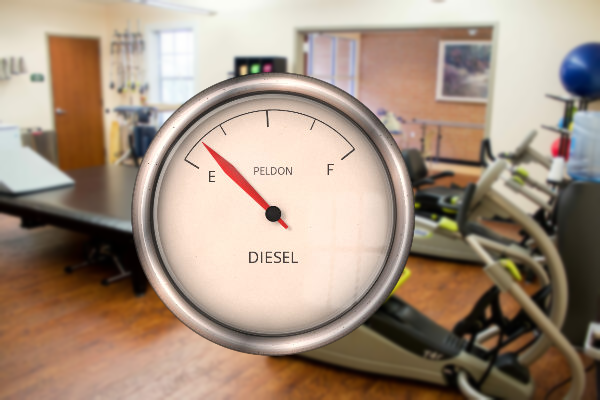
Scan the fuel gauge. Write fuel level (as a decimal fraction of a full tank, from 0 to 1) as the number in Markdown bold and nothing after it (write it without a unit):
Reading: **0.125**
